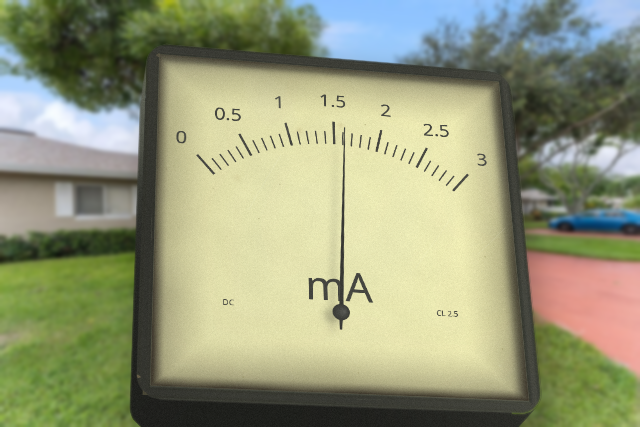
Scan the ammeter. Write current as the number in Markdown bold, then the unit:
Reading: **1.6** mA
